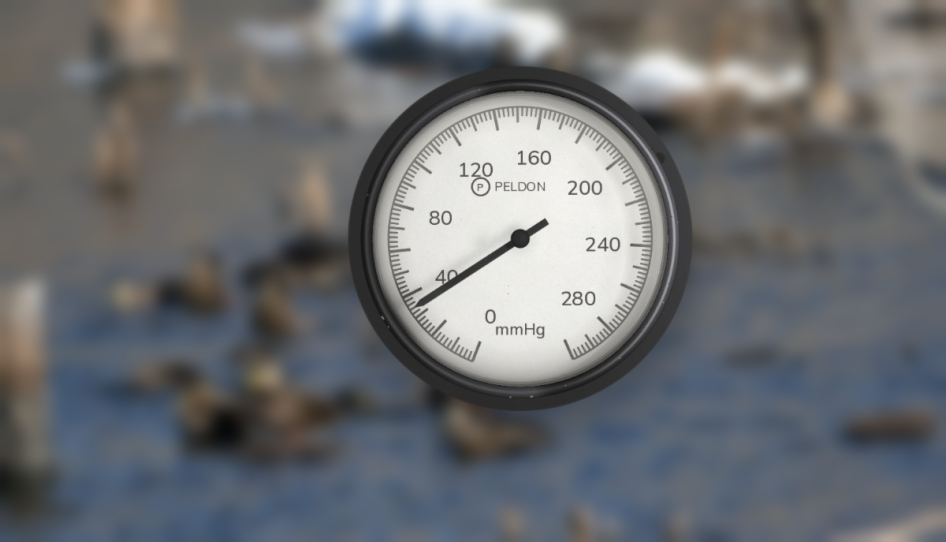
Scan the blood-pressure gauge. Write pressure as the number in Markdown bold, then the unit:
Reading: **34** mmHg
